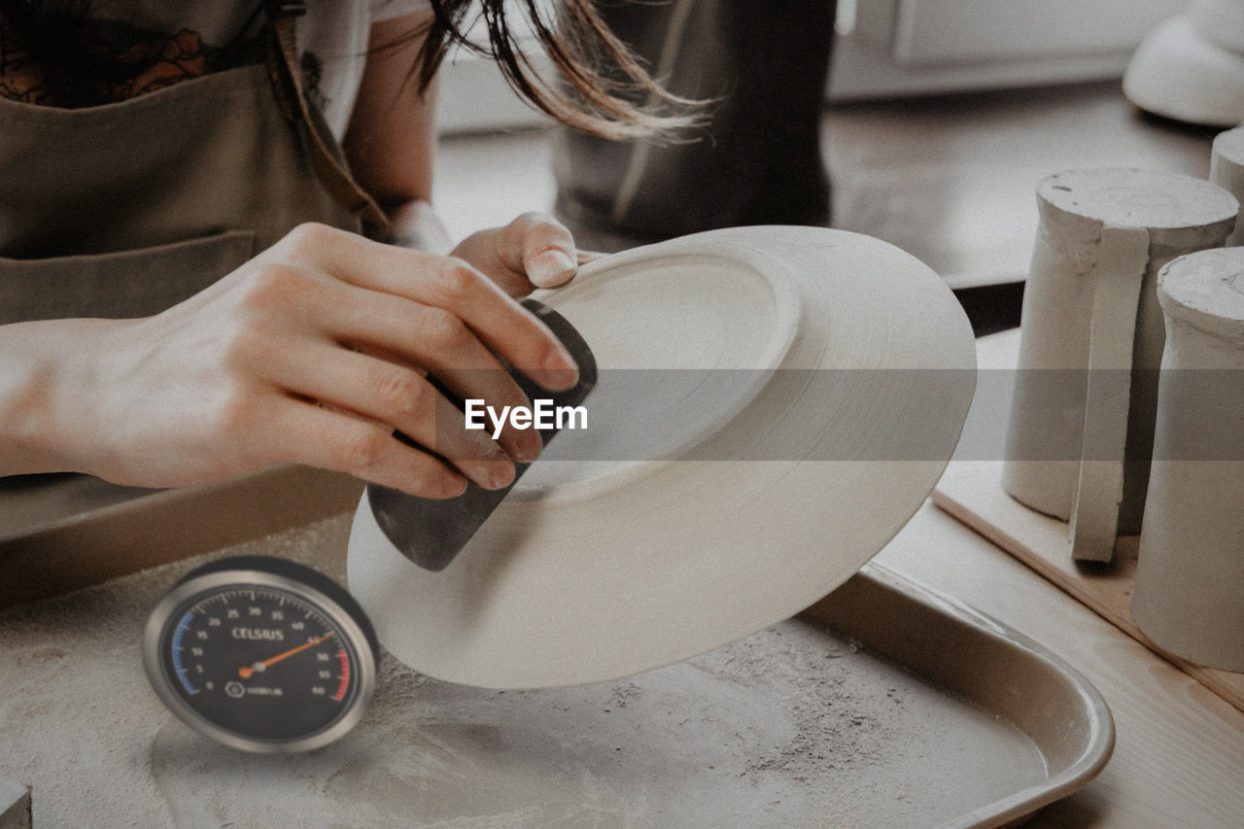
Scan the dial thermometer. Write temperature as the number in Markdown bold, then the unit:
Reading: **45** °C
